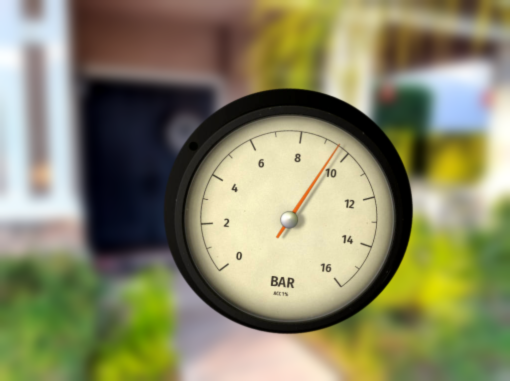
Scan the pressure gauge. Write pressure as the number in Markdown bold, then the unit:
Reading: **9.5** bar
